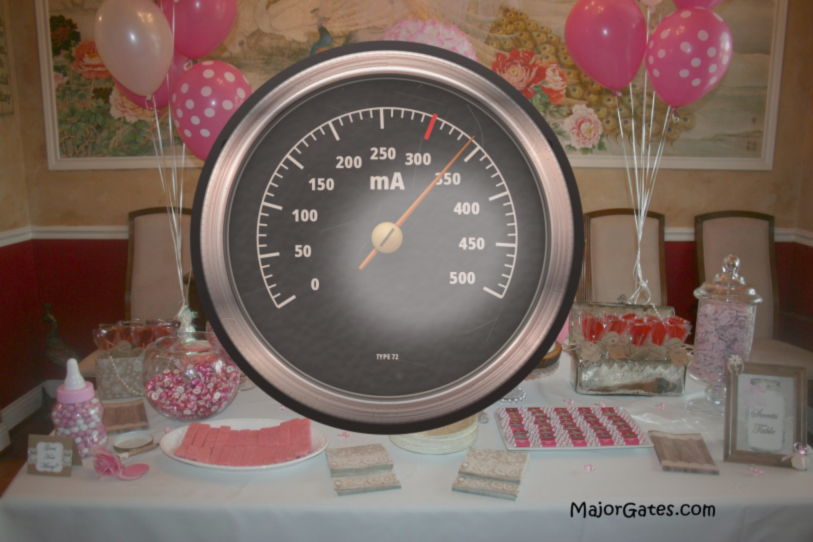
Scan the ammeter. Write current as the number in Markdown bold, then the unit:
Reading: **340** mA
